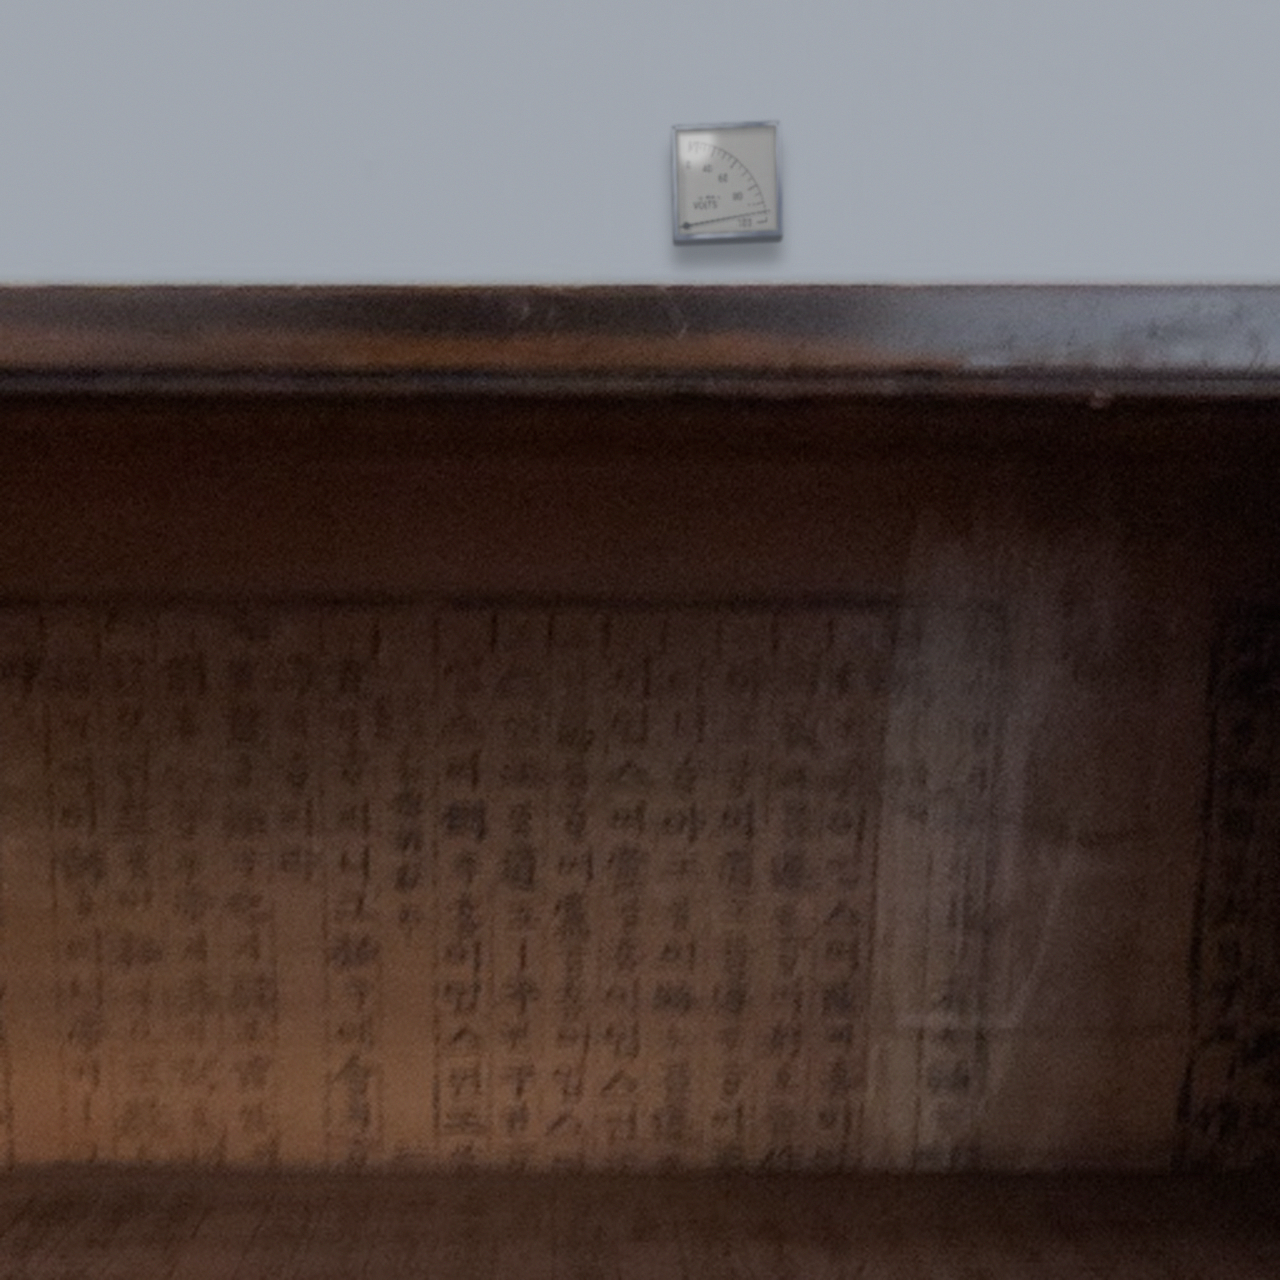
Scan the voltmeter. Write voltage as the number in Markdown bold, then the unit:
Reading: **95** V
